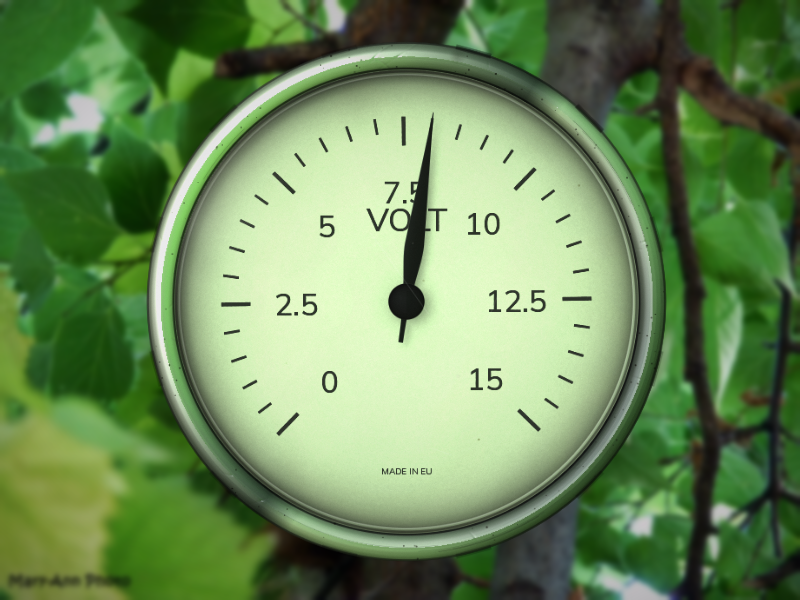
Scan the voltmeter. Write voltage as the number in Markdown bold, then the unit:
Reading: **8** V
